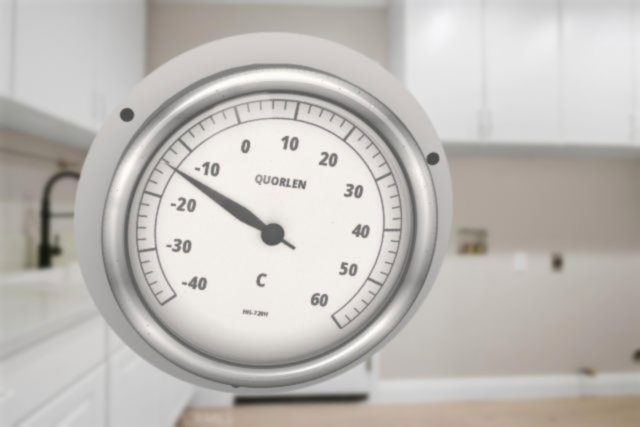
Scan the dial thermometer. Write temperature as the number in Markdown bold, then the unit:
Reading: **-14** °C
